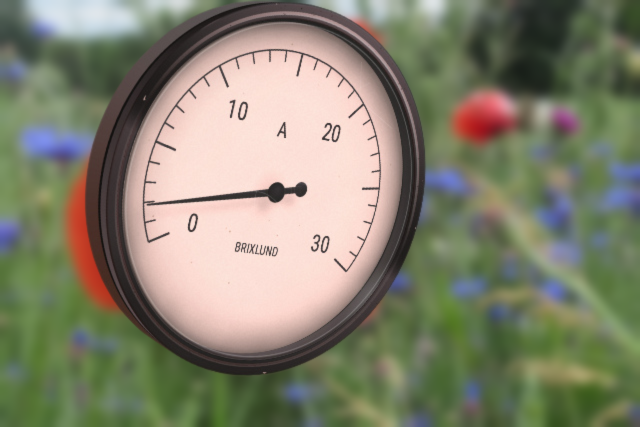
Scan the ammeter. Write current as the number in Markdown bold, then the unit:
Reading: **2** A
